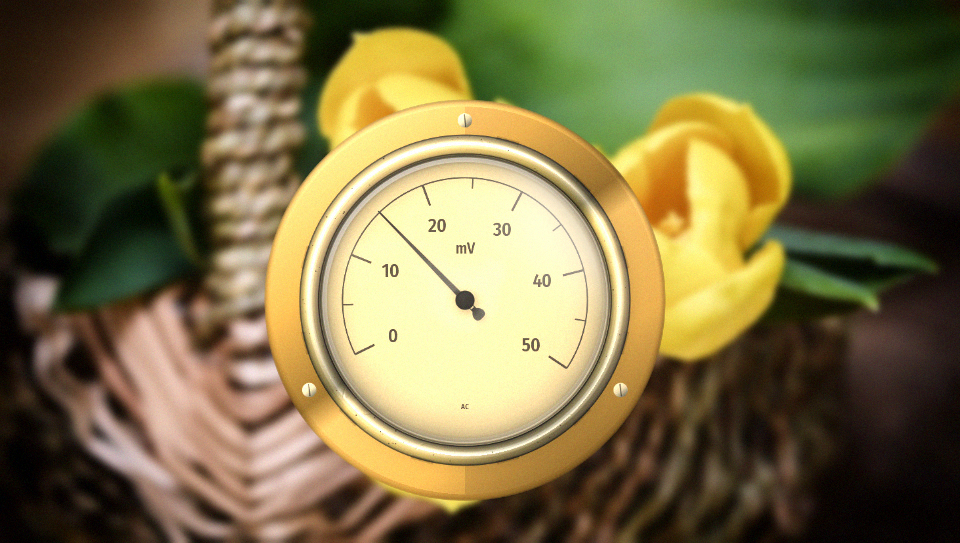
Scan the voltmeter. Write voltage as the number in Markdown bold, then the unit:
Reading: **15** mV
